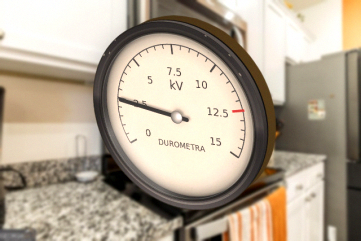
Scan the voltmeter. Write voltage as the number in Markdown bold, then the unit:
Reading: **2.5** kV
